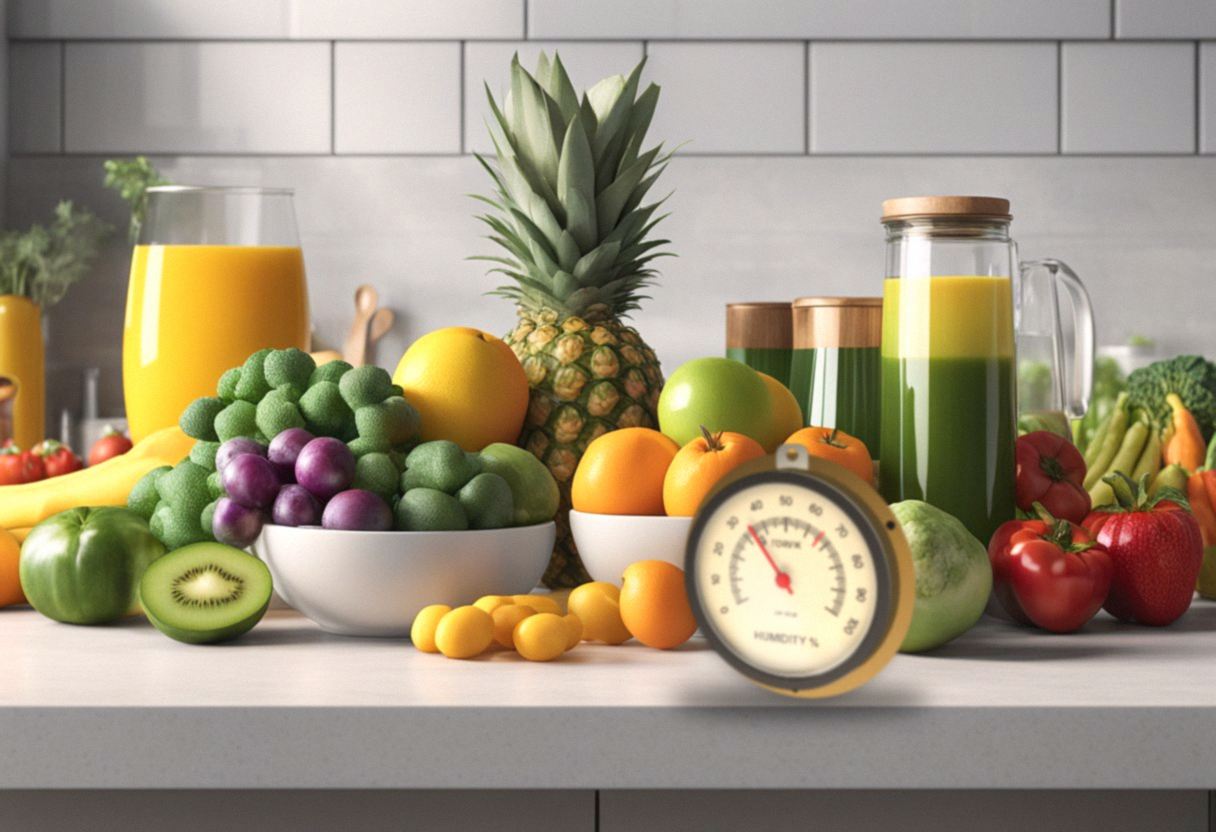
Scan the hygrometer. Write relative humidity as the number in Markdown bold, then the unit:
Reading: **35** %
